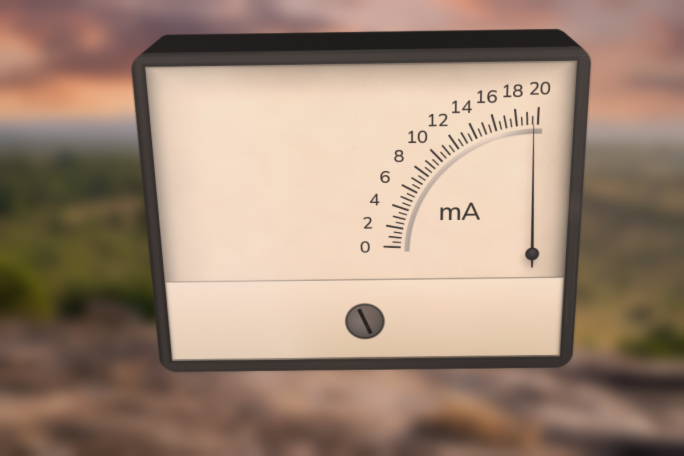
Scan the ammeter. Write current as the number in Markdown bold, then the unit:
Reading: **19.5** mA
